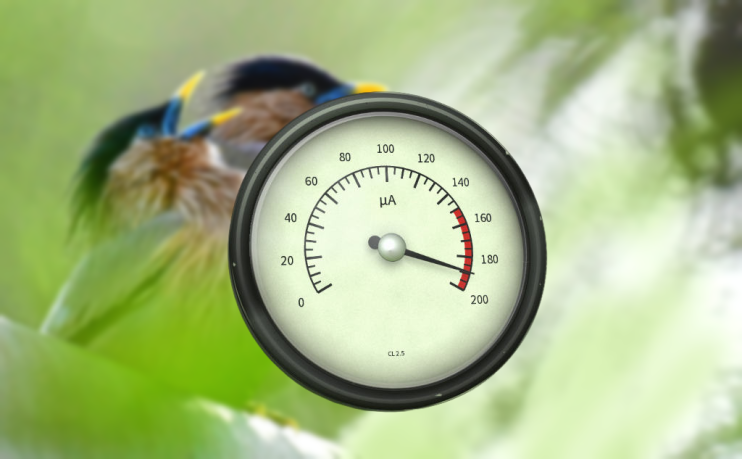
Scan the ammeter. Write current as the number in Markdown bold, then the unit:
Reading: **190** µA
